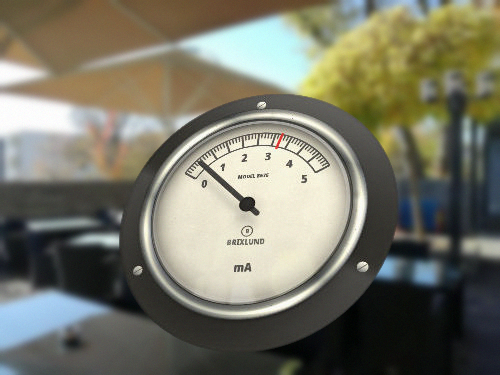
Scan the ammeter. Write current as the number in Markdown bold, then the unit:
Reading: **0.5** mA
